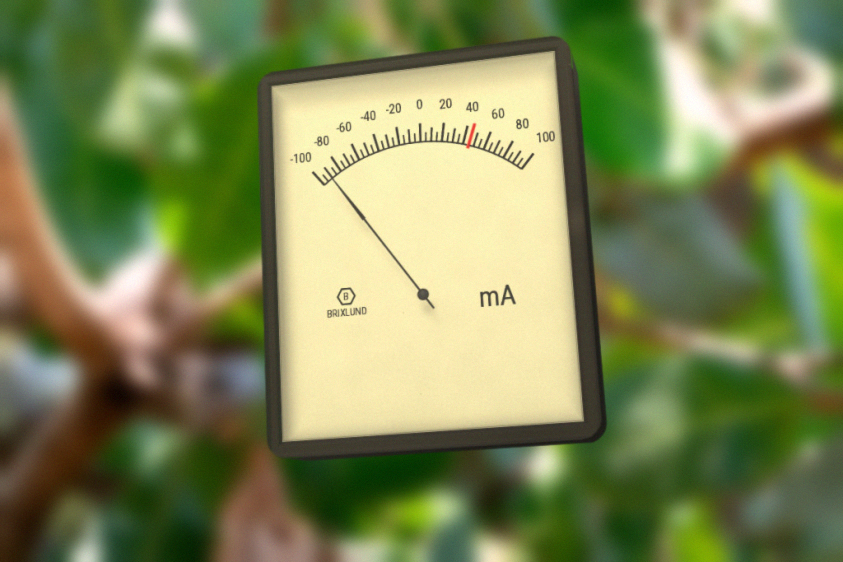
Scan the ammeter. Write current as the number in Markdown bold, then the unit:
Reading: **-90** mA
